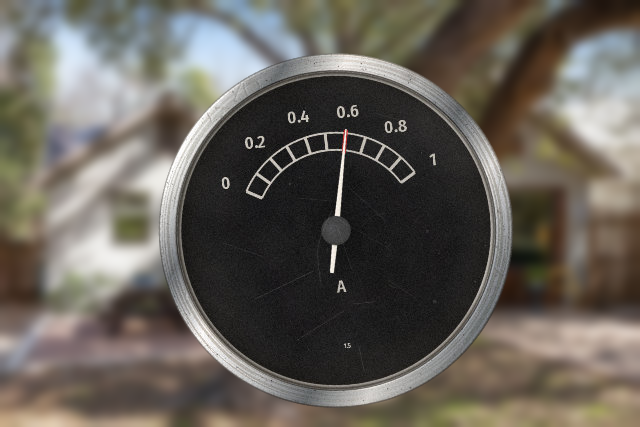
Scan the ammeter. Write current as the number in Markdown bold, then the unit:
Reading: **0.6** A
